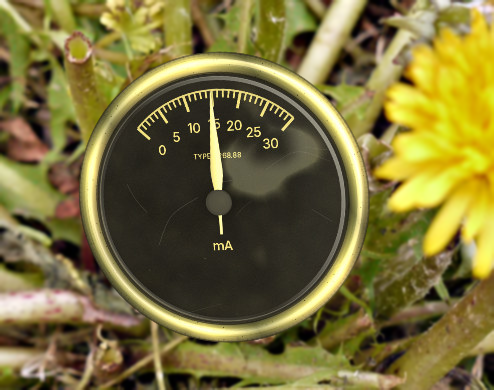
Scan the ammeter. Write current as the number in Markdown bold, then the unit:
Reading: **15** mA
